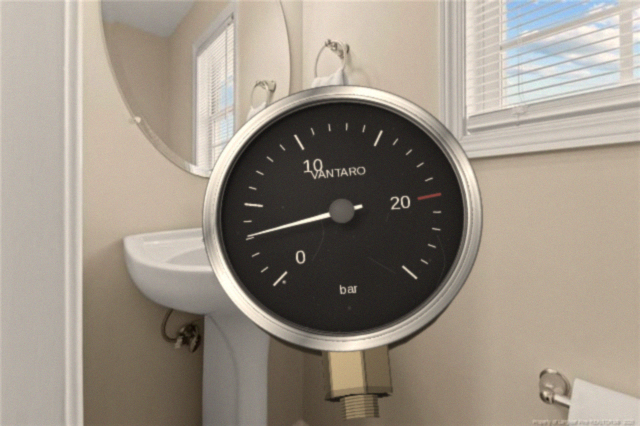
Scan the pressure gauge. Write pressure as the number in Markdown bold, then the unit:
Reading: **3** bar
